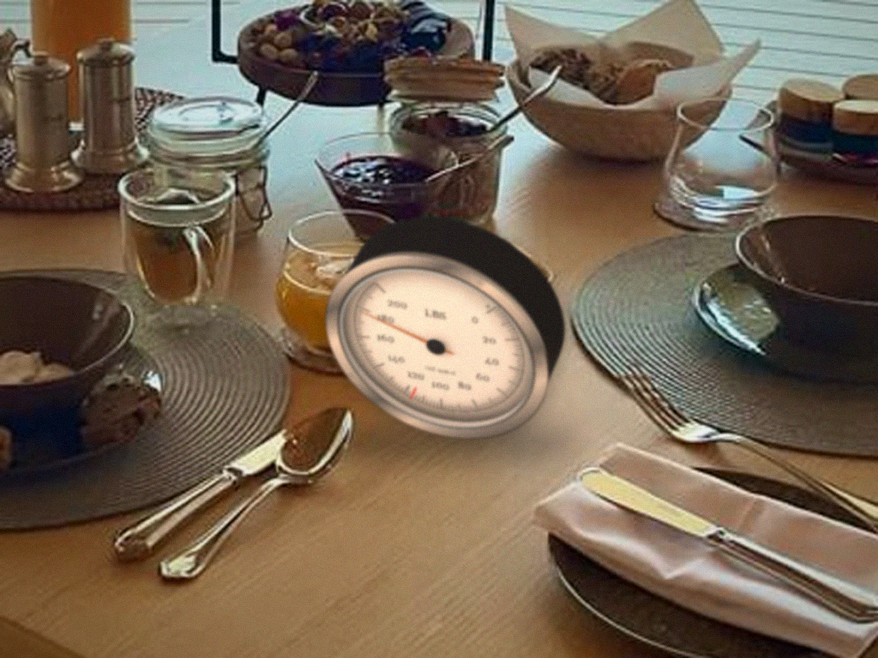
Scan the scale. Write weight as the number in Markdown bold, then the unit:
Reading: **180** lb
